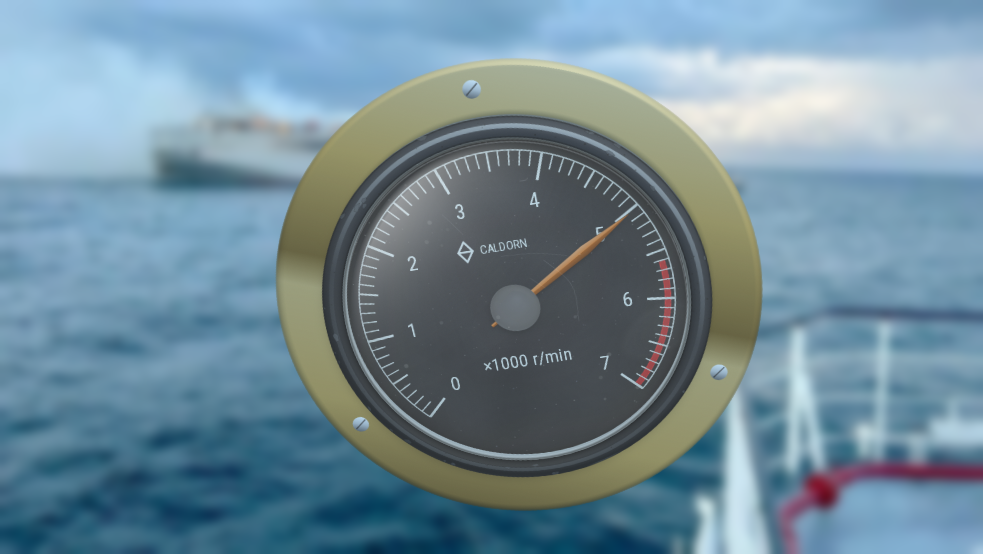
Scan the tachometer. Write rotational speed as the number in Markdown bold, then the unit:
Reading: **5000** rpm
